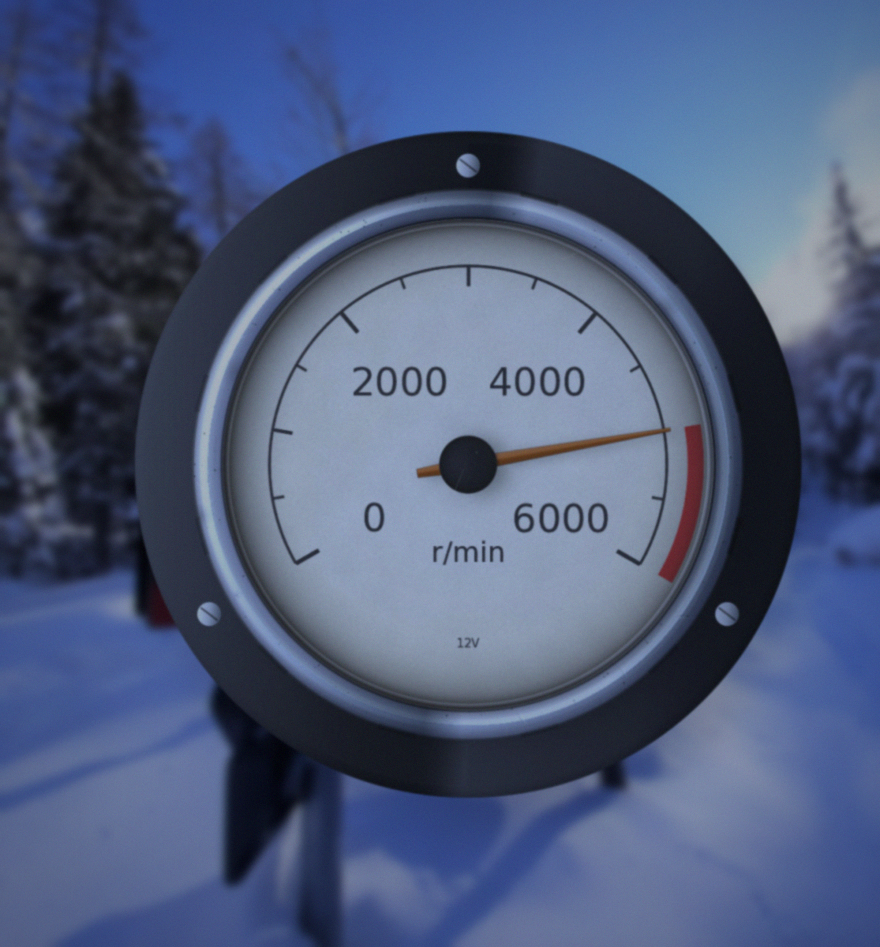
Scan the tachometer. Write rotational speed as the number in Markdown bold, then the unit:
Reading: **5000** rpm
